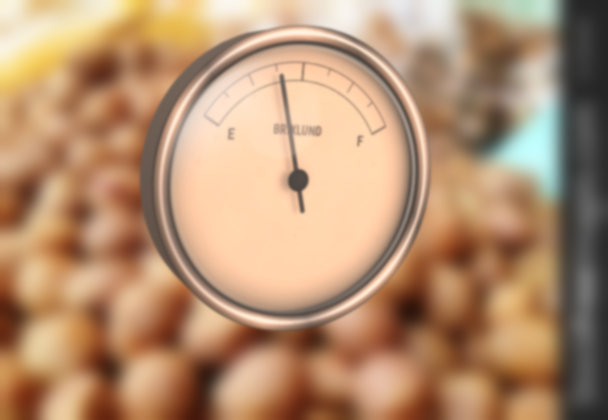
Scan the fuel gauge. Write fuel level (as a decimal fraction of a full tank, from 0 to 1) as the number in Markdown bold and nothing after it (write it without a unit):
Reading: **0.375**
